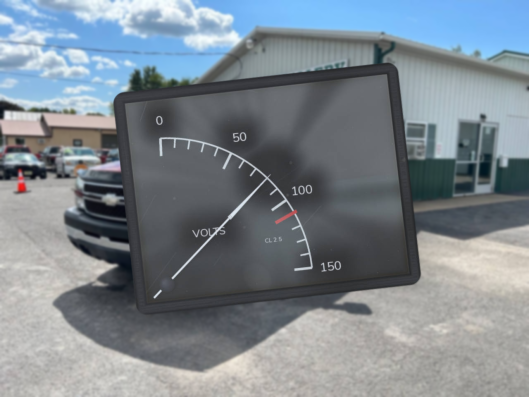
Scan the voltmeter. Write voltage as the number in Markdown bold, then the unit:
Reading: **80** V
